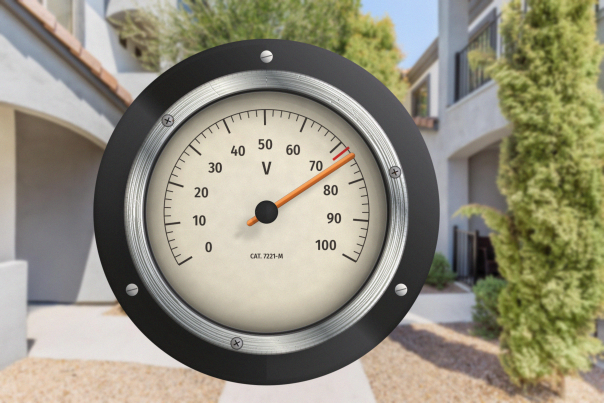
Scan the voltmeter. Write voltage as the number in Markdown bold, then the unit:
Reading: **74** V
